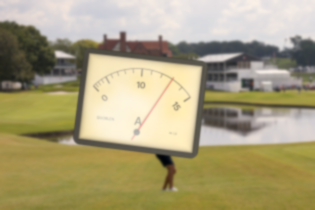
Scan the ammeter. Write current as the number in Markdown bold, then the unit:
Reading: **13** A
